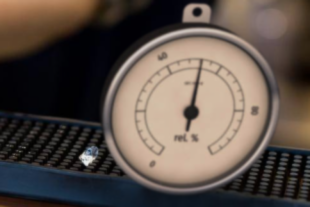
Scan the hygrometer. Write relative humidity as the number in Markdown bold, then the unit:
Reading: **52** %
